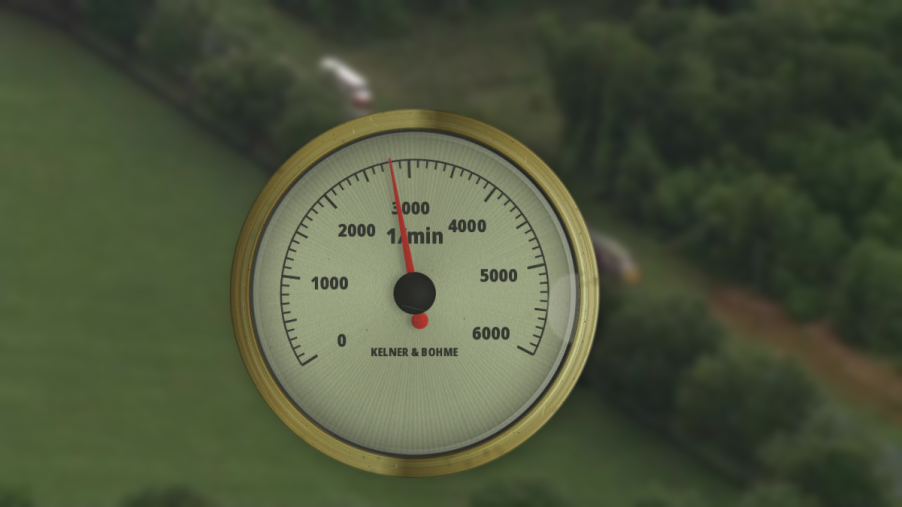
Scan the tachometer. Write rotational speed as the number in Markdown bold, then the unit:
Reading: **2800** rpm
